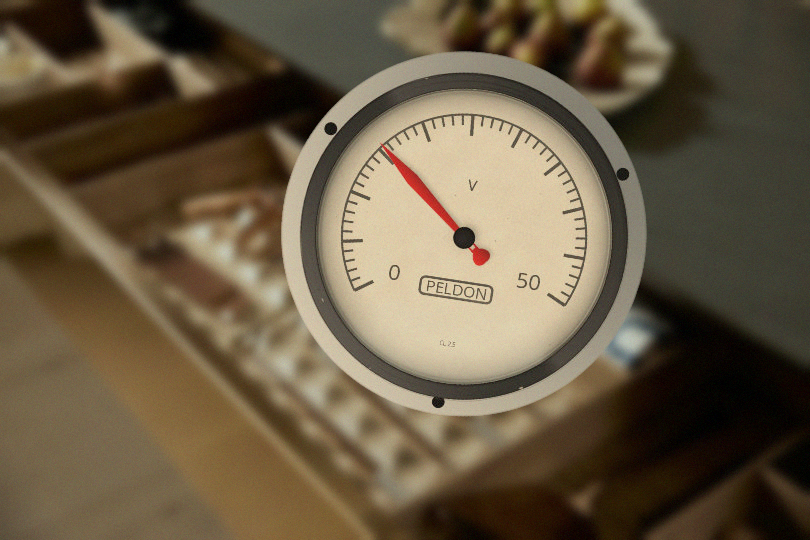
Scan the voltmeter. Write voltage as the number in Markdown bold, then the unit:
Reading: **15.5** V
